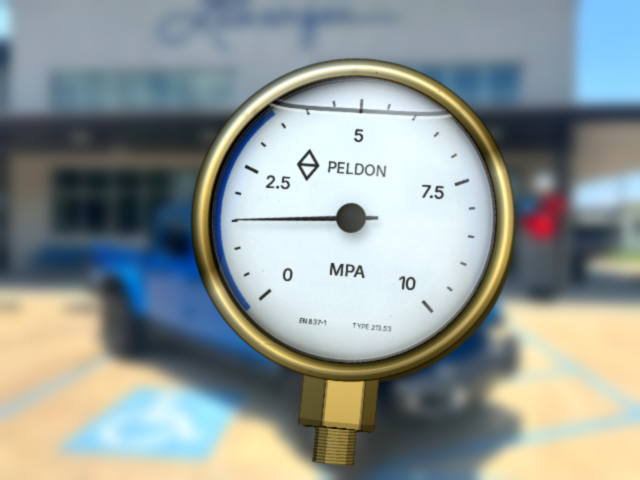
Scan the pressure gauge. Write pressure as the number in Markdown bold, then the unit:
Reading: **1.5** MPa
